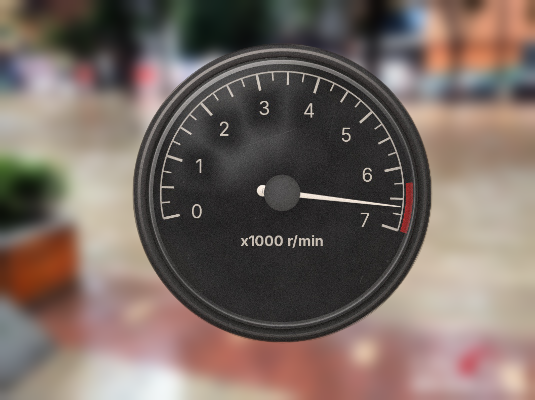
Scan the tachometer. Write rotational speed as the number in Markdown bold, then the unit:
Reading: **6625** rpm
